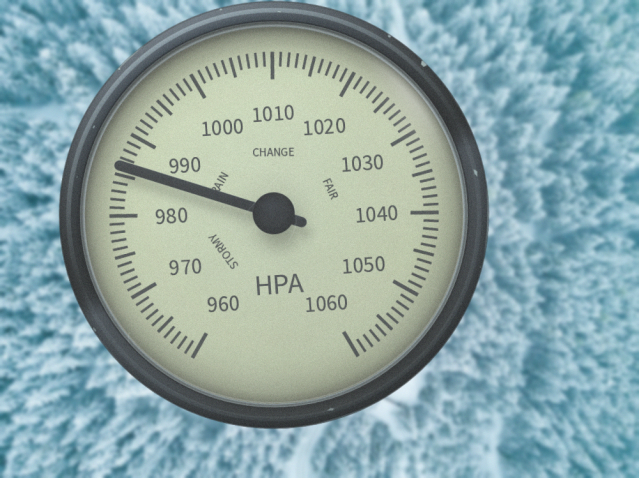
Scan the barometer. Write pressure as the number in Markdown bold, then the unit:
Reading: **986** hPa
